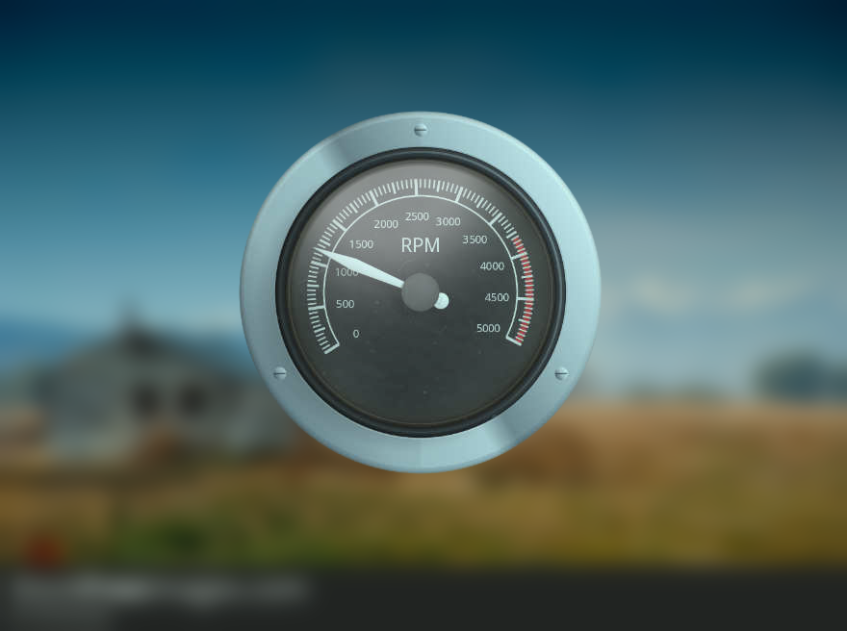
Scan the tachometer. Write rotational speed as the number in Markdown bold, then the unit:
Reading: **1150** rpm
